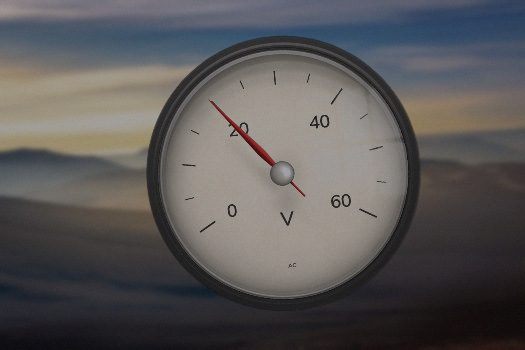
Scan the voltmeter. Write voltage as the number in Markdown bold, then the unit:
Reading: **20** V
